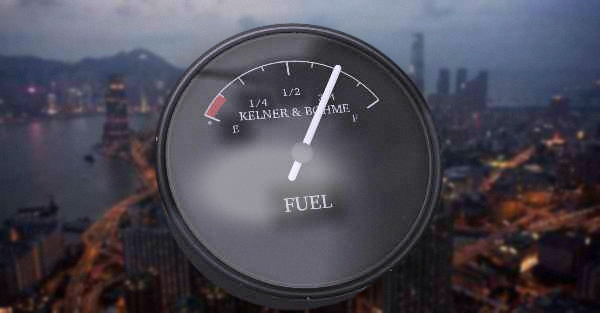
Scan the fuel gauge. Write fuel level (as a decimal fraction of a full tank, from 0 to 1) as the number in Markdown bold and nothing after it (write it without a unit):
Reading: **0.75**
